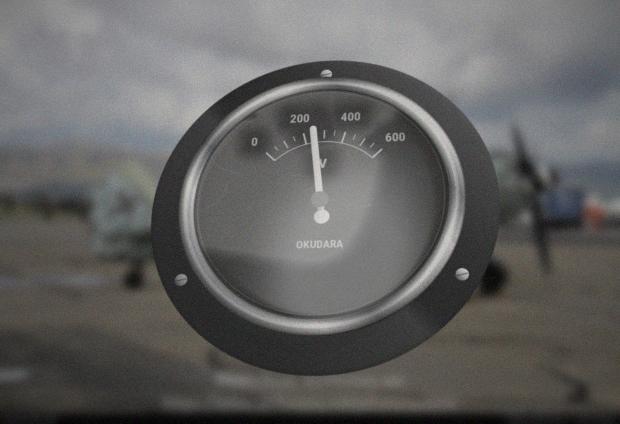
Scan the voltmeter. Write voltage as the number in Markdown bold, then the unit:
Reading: **250** V
